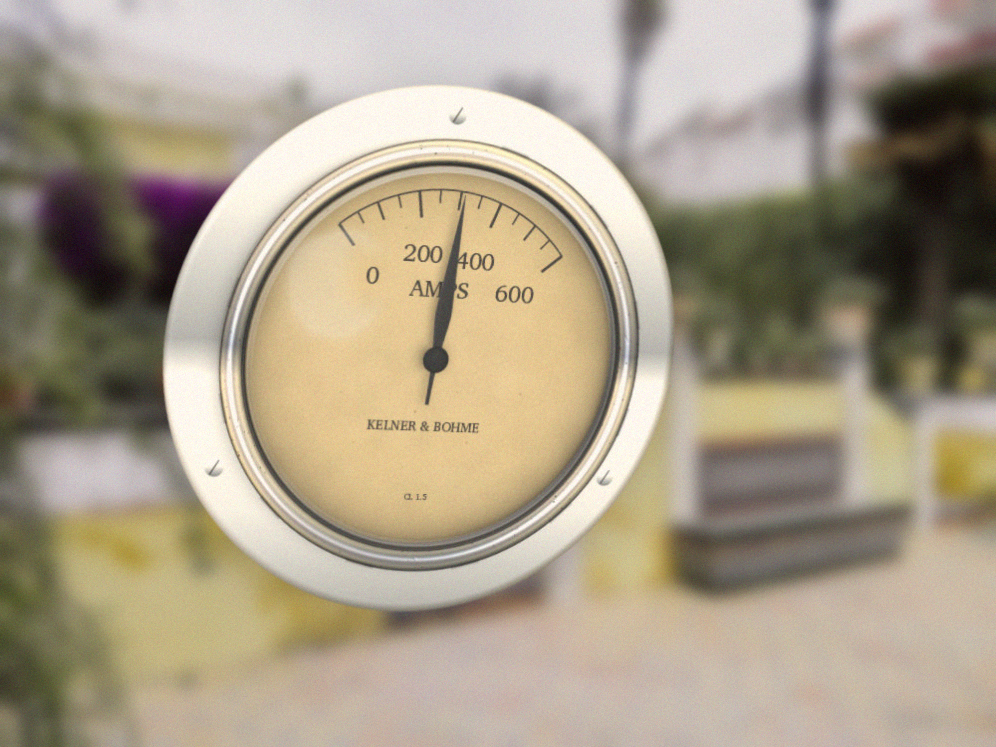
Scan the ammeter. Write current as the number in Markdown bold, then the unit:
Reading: **300** A
